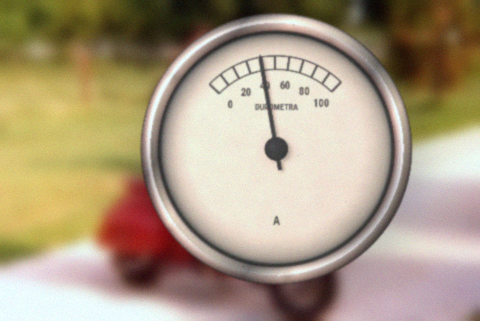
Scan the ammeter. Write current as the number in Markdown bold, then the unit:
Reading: **40** A
